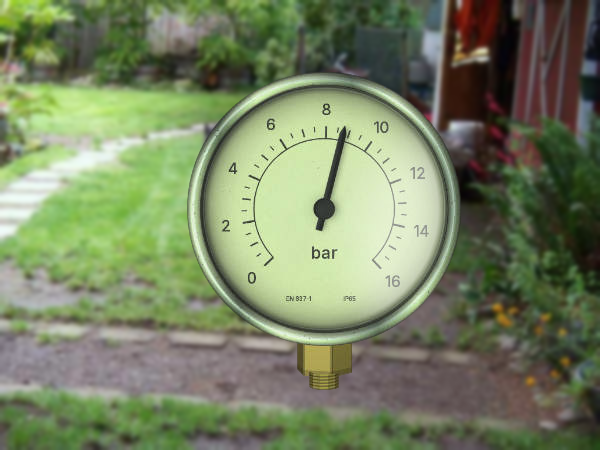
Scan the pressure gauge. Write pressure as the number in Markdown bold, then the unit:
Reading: **8.75** bar
